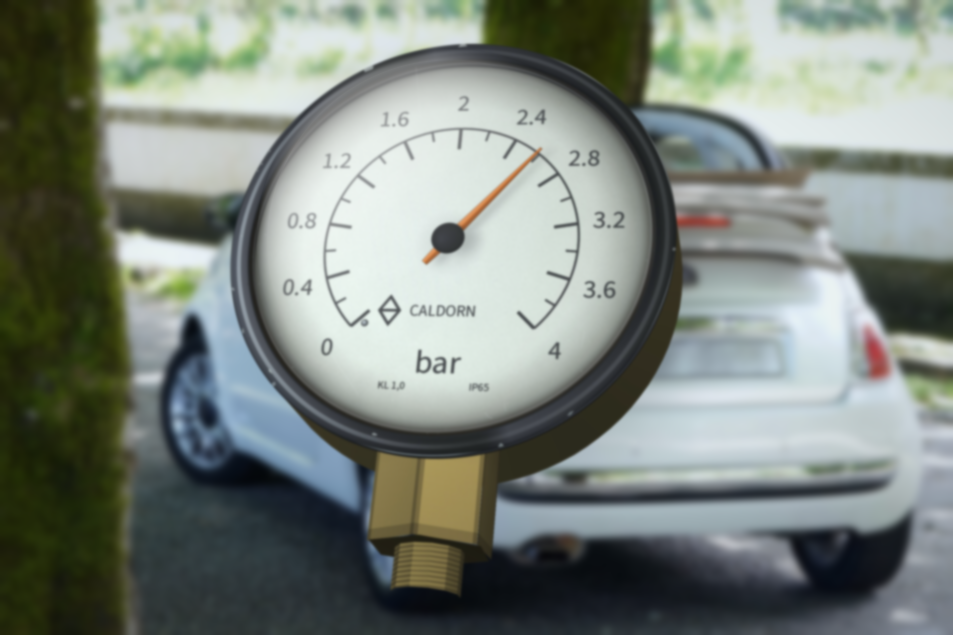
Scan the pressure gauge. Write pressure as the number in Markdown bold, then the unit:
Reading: **2.6** bar
